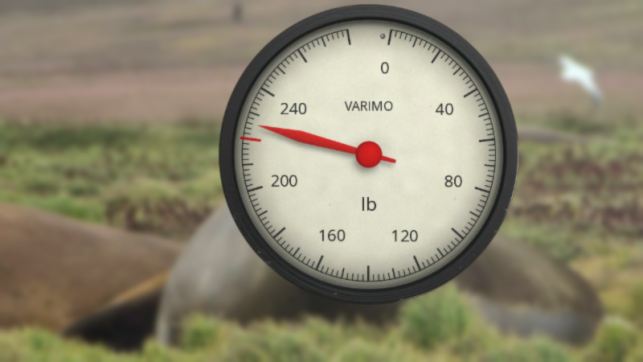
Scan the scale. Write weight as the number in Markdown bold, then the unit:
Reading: **226** lb
